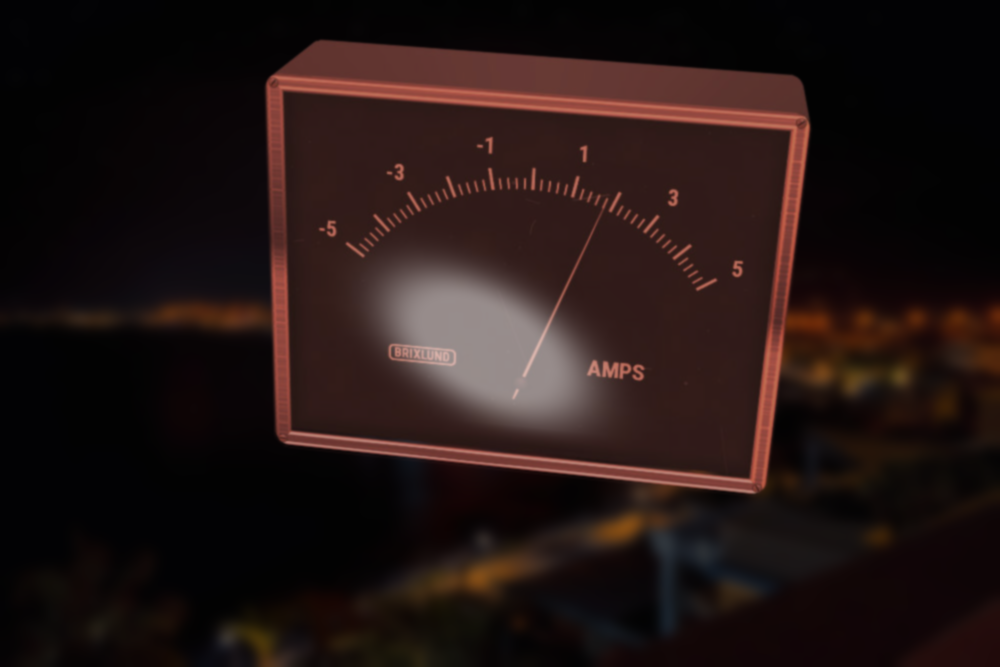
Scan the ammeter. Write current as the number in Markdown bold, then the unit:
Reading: **1.8** A
